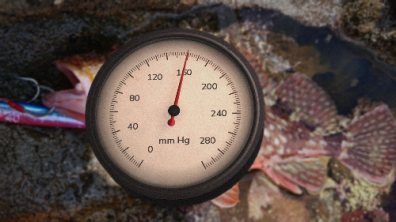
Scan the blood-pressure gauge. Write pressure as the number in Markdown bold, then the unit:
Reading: **160** mmHg
